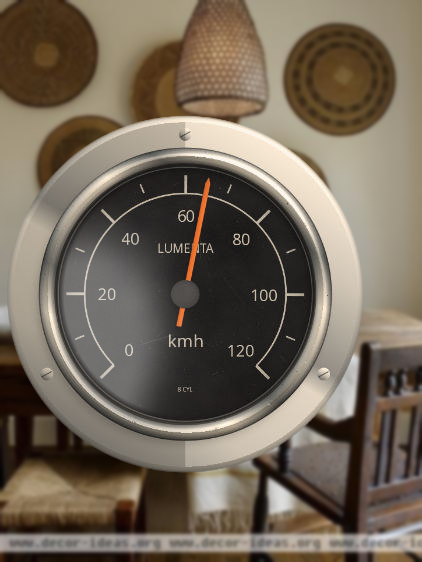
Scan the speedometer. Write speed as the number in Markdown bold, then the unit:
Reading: **65** km/h
